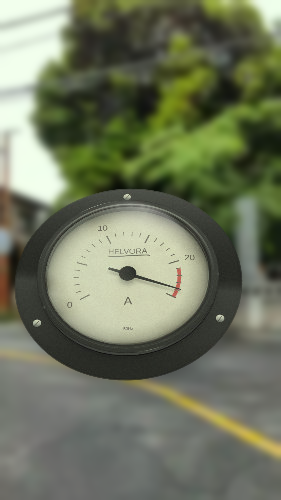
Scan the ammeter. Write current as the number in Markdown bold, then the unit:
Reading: **24** A
